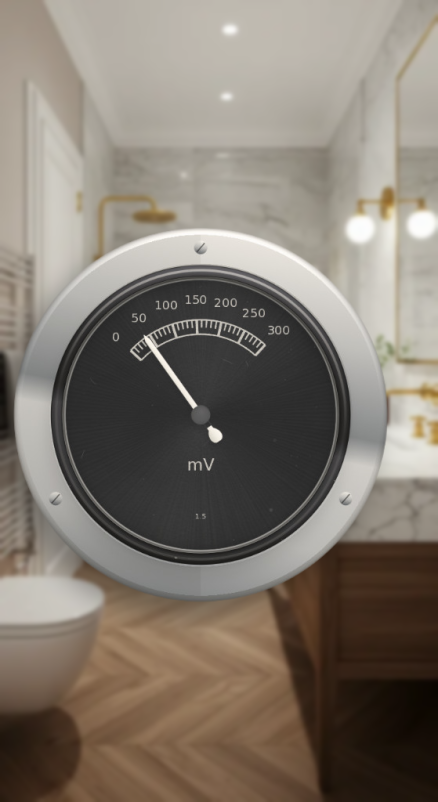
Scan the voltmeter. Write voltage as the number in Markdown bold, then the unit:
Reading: **40** mV
